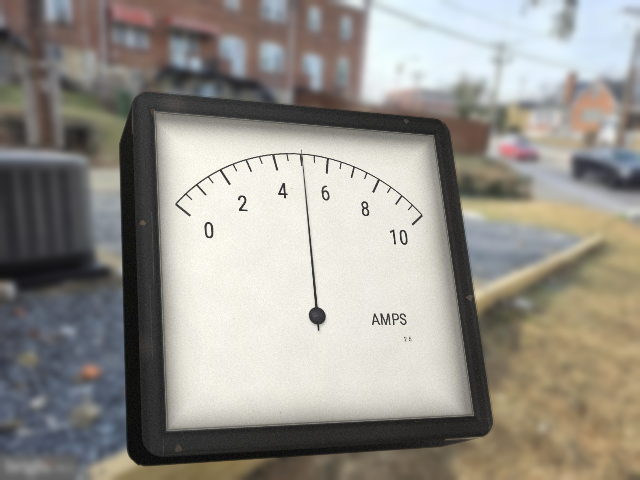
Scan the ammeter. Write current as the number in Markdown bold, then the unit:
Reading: **5** A
